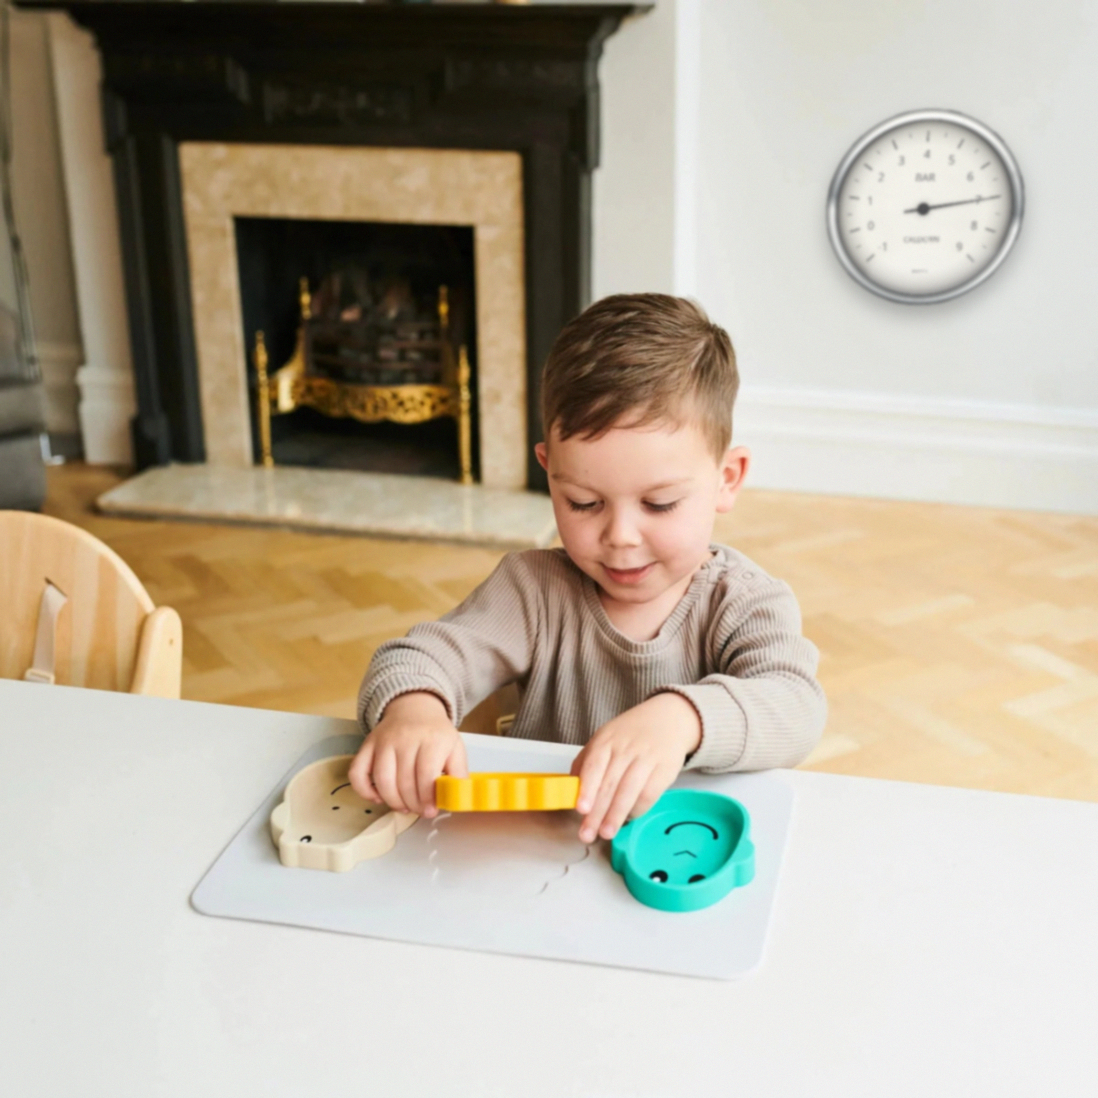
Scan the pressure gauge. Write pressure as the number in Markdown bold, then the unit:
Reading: **7** bar
